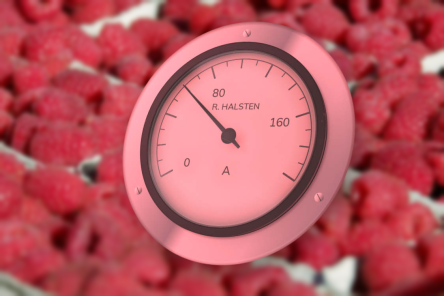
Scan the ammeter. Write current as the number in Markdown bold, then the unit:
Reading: **60** A
